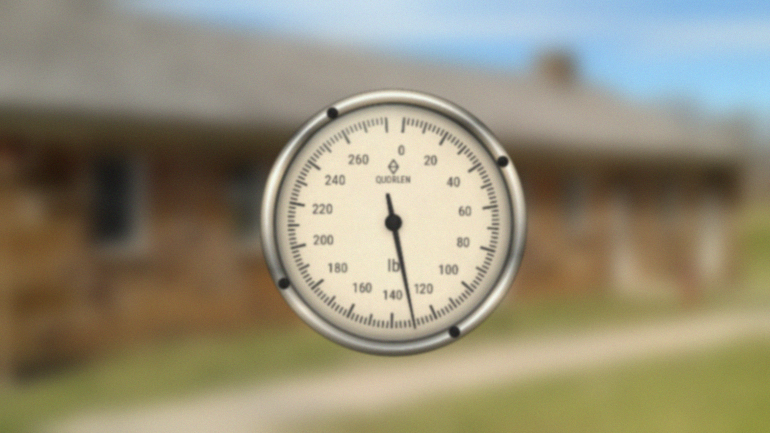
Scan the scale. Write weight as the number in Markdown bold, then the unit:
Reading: **130** lb
